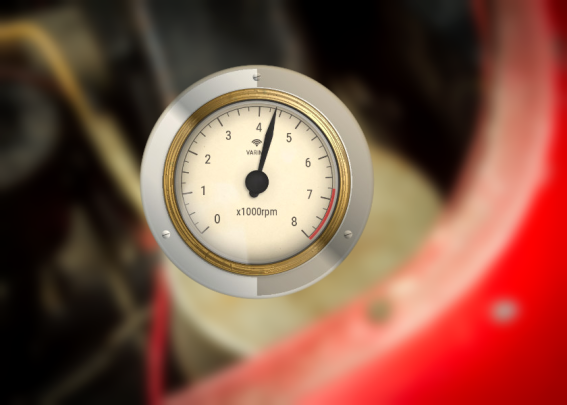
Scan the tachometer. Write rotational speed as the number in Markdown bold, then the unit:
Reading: **4375** rpm
